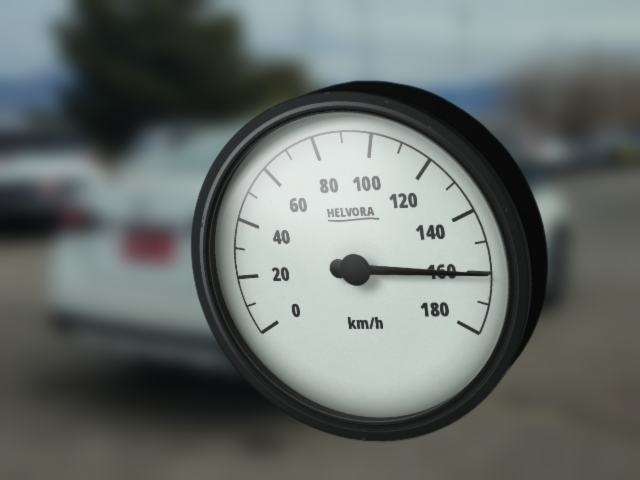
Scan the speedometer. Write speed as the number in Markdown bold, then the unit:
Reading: **160** km/h
